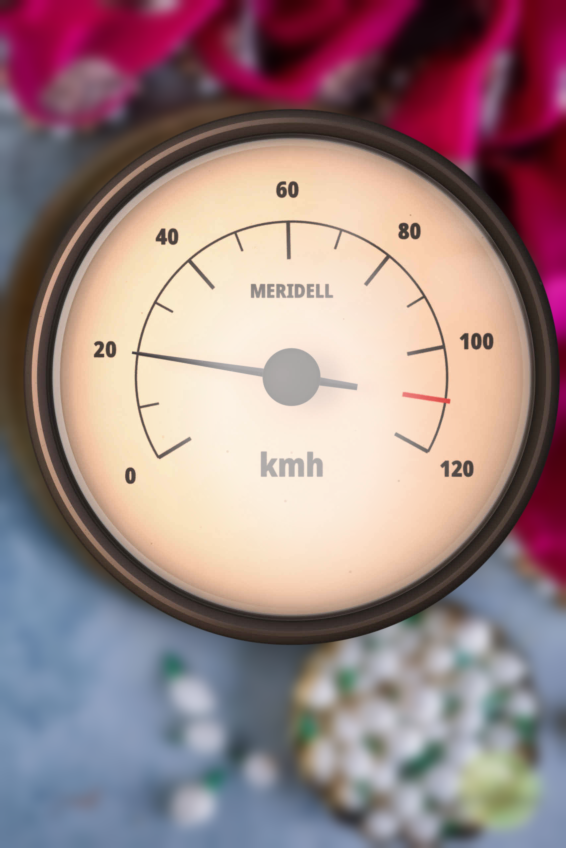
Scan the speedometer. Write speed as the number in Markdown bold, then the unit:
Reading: **20** km/h
